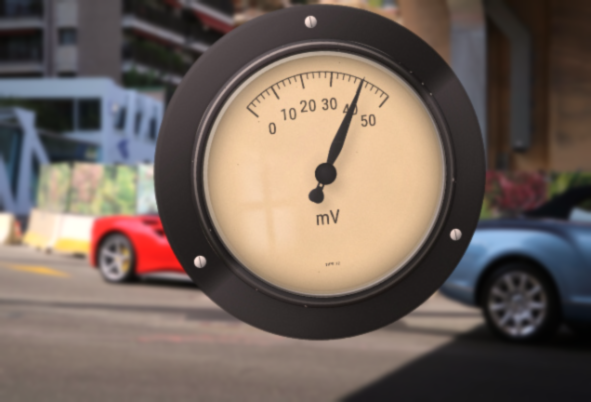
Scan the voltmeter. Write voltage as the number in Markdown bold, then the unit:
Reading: **40** mV
